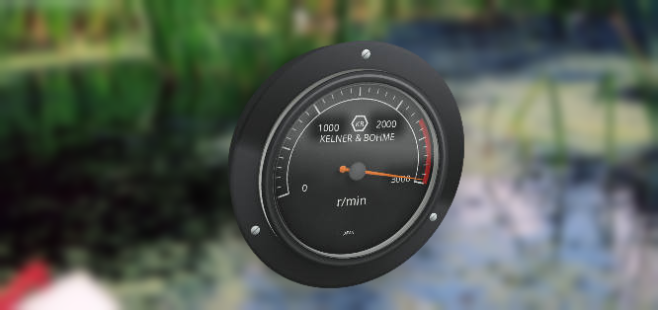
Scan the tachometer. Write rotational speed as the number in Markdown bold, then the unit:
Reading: **2950** rpm
